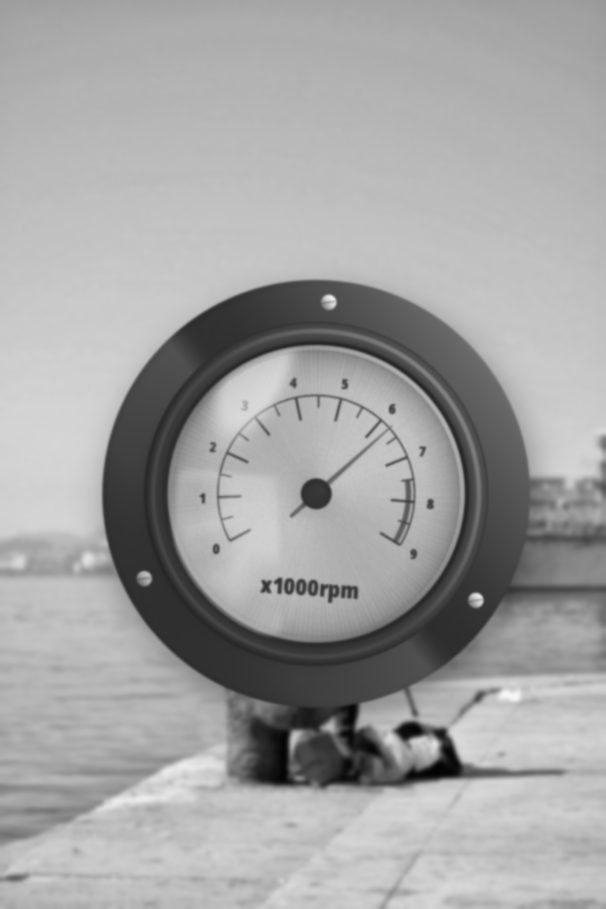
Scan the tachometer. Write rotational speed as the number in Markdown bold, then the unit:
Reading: **6250** rpm
